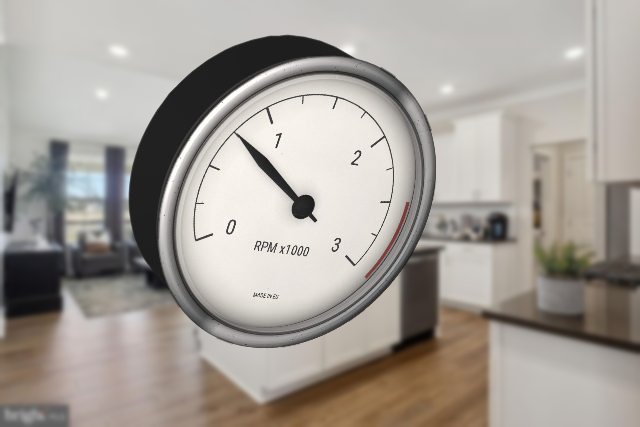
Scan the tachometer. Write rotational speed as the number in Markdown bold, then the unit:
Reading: **750** rpm
